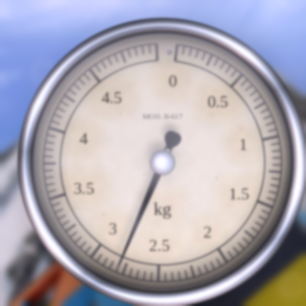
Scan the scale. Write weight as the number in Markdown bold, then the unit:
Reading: **2.8** kg
